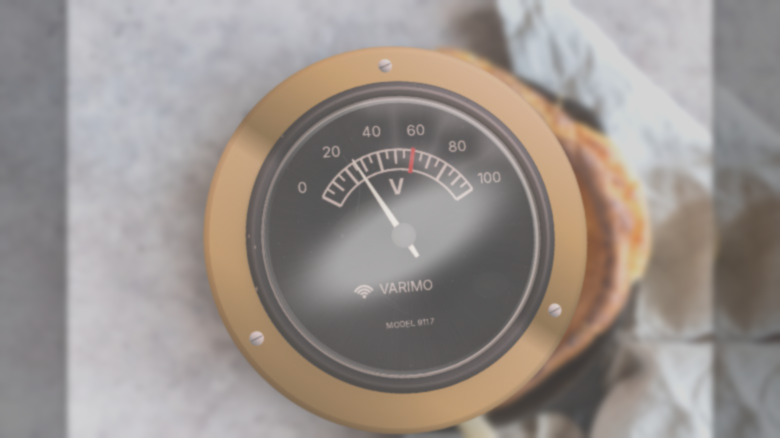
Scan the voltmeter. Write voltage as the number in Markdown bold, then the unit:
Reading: **25** V
